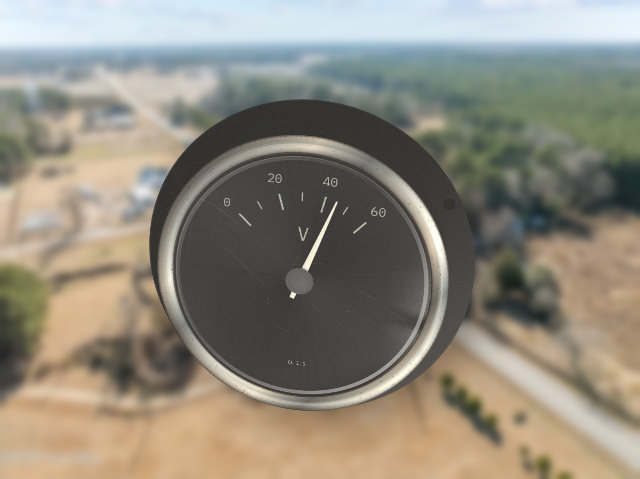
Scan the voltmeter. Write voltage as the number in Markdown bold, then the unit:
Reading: **45** V
